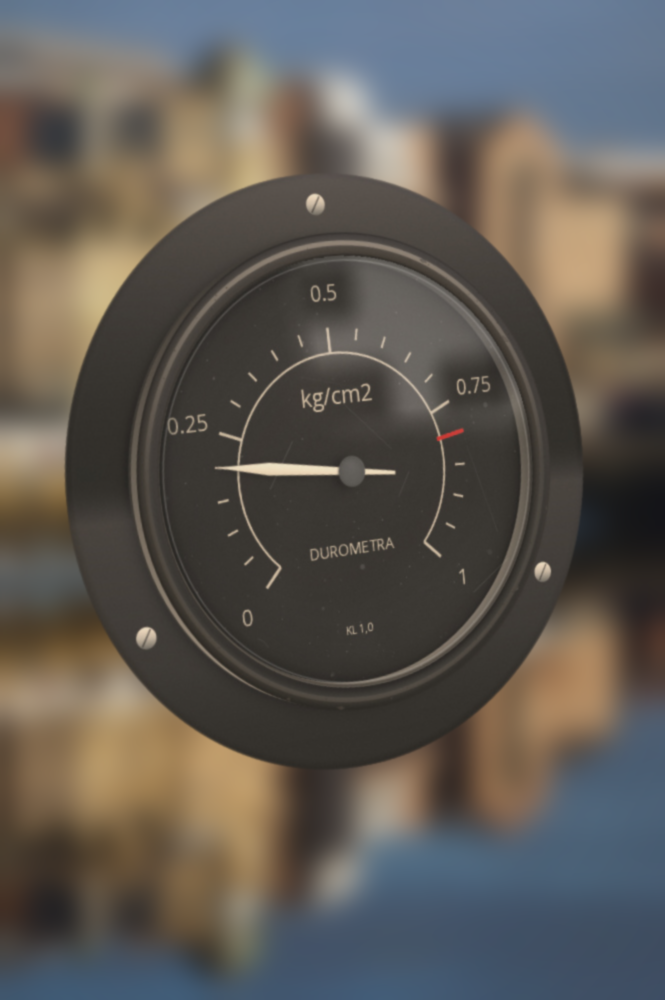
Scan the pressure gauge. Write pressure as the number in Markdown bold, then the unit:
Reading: **0.2** kg/cm²
